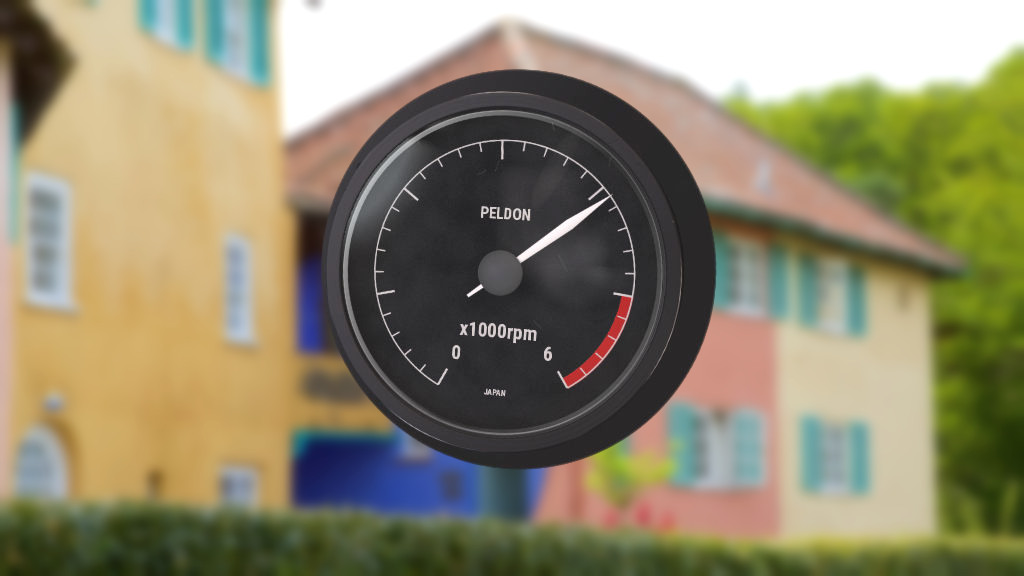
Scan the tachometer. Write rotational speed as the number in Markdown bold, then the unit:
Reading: **4100** rpm
